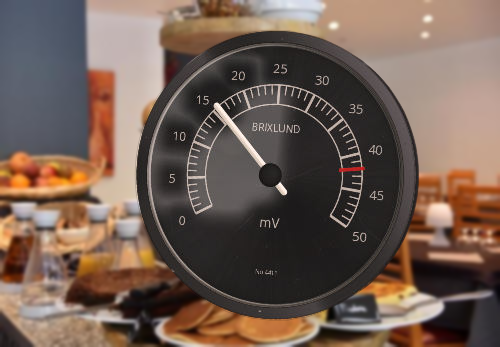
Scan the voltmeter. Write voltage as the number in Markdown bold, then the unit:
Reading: **16** mV
